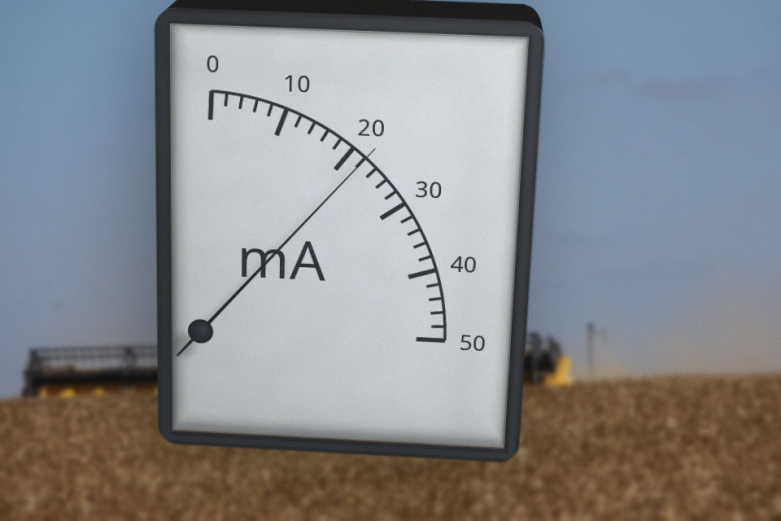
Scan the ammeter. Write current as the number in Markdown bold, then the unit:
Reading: **22** mA
